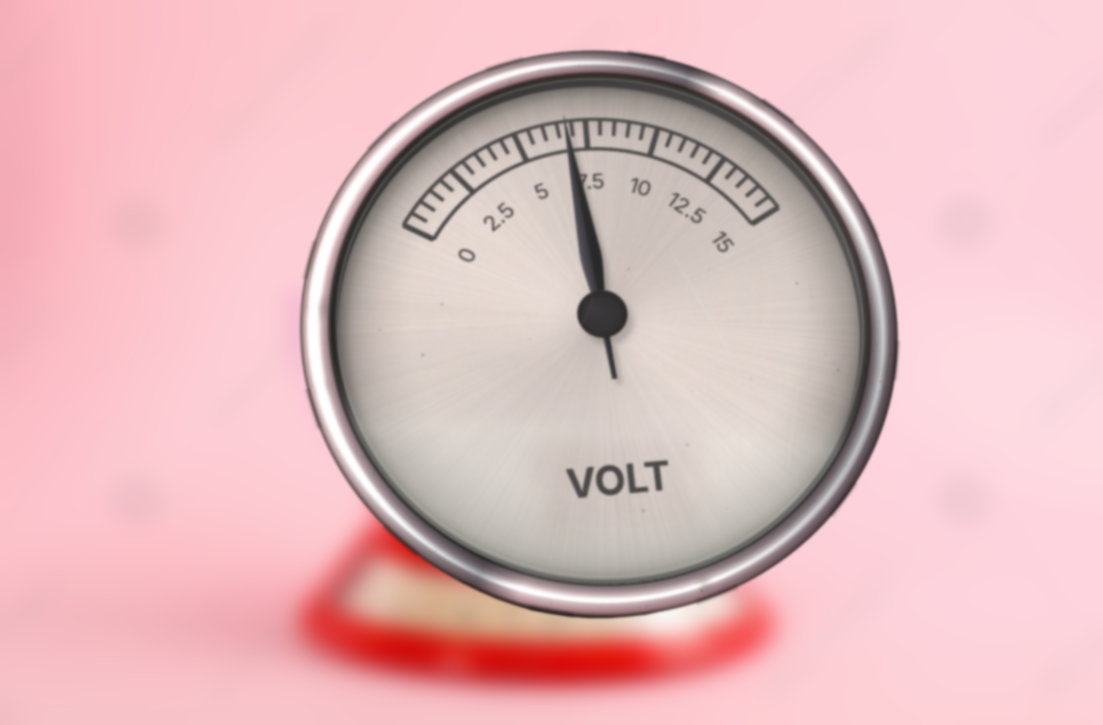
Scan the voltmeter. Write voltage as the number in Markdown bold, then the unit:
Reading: **6.75** V
